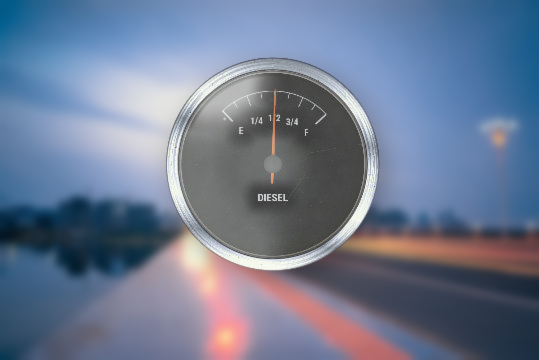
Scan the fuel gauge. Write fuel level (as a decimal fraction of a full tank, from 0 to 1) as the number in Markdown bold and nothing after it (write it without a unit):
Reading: **0.5**
